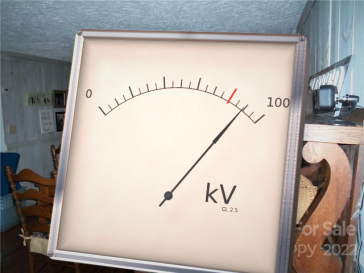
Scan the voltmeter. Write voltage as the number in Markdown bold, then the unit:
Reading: **90** kV
